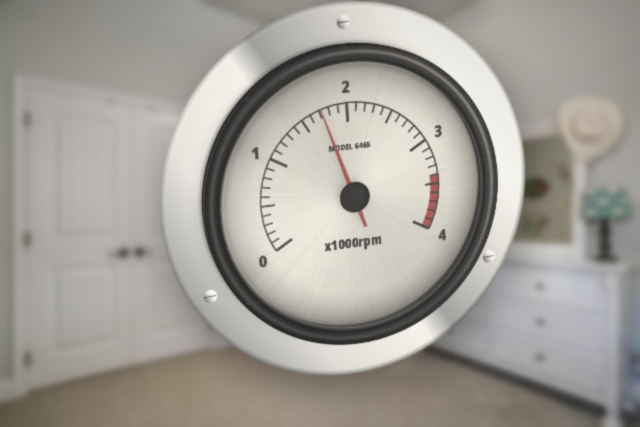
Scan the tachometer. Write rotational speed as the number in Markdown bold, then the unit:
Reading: **1700** rpm
